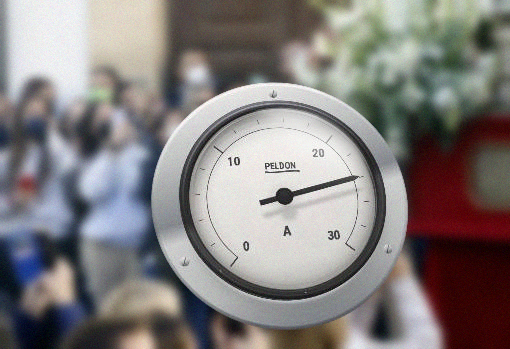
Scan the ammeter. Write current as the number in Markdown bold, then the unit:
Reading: **24** A
